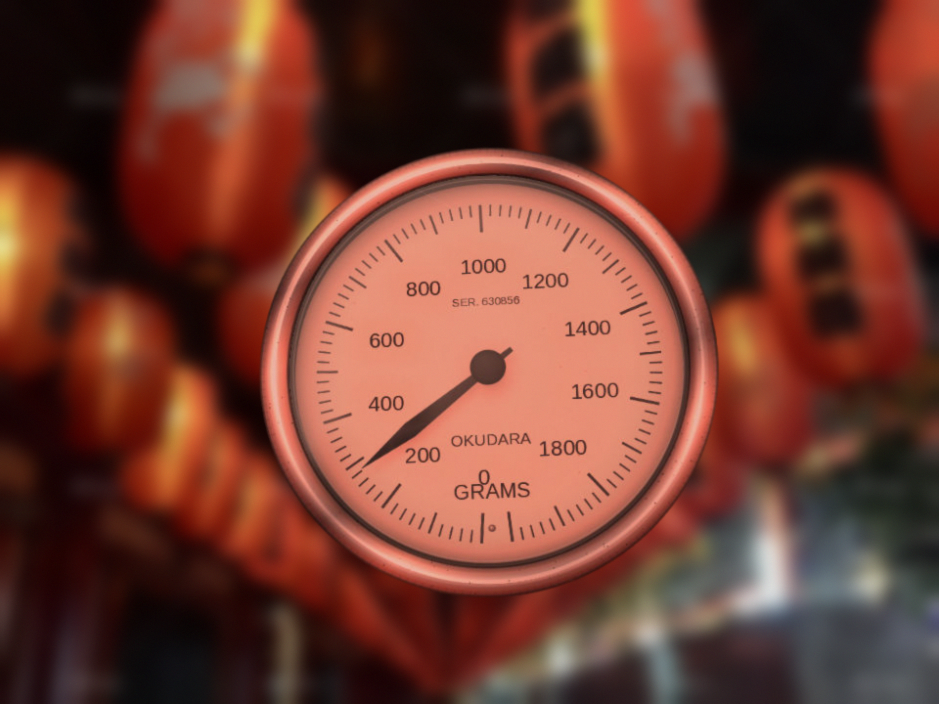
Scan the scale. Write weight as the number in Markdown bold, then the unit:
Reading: **280** g
